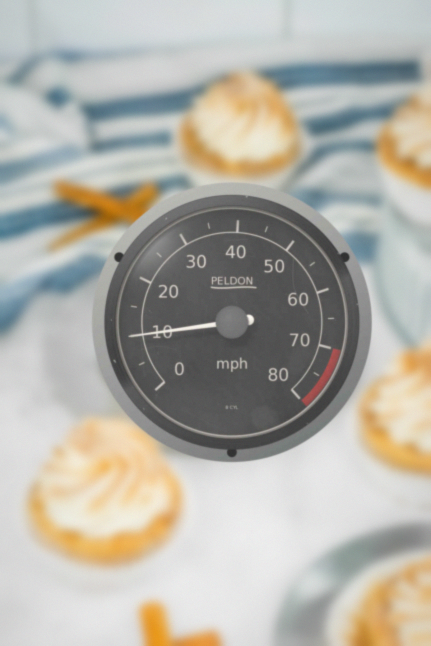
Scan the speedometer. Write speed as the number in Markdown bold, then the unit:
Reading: **10** mph
